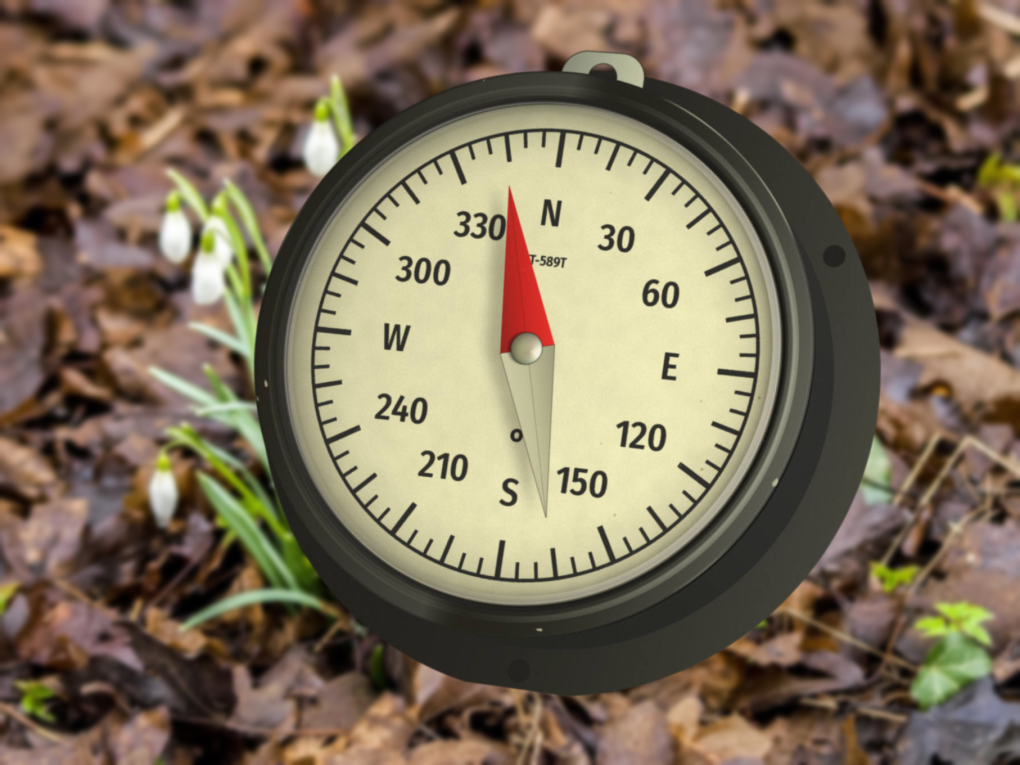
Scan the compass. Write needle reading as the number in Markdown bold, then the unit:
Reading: **345** °
